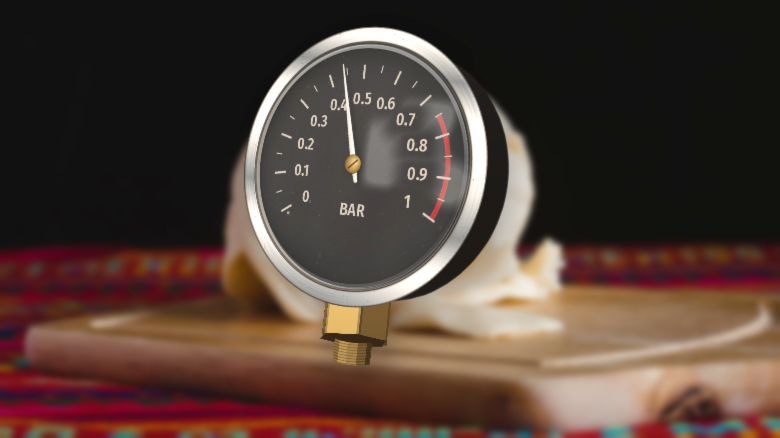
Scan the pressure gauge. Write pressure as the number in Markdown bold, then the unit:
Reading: **0.45** bar
